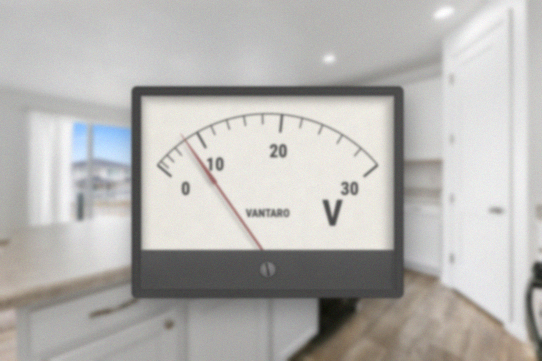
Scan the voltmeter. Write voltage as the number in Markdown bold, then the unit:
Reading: **8** V
